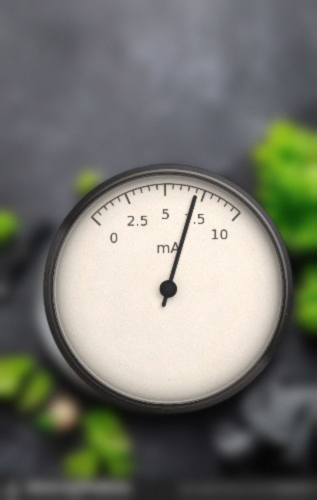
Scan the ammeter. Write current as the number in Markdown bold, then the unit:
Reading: **7** mA
